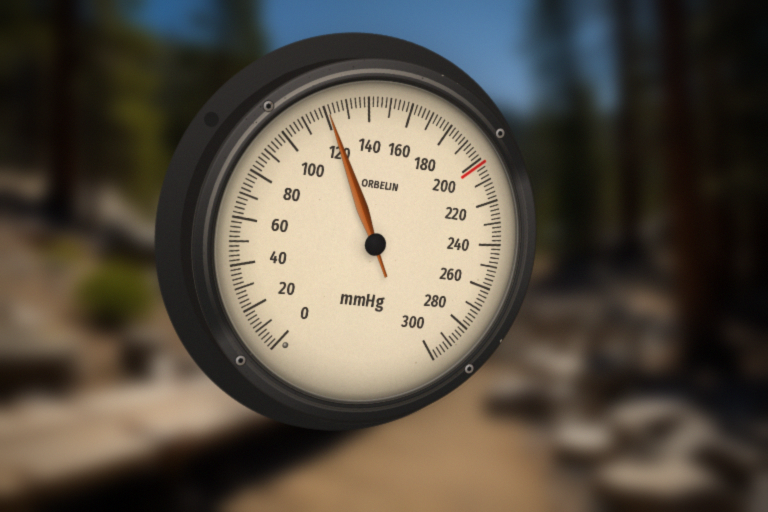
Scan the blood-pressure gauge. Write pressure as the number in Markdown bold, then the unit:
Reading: **120** mmHg
